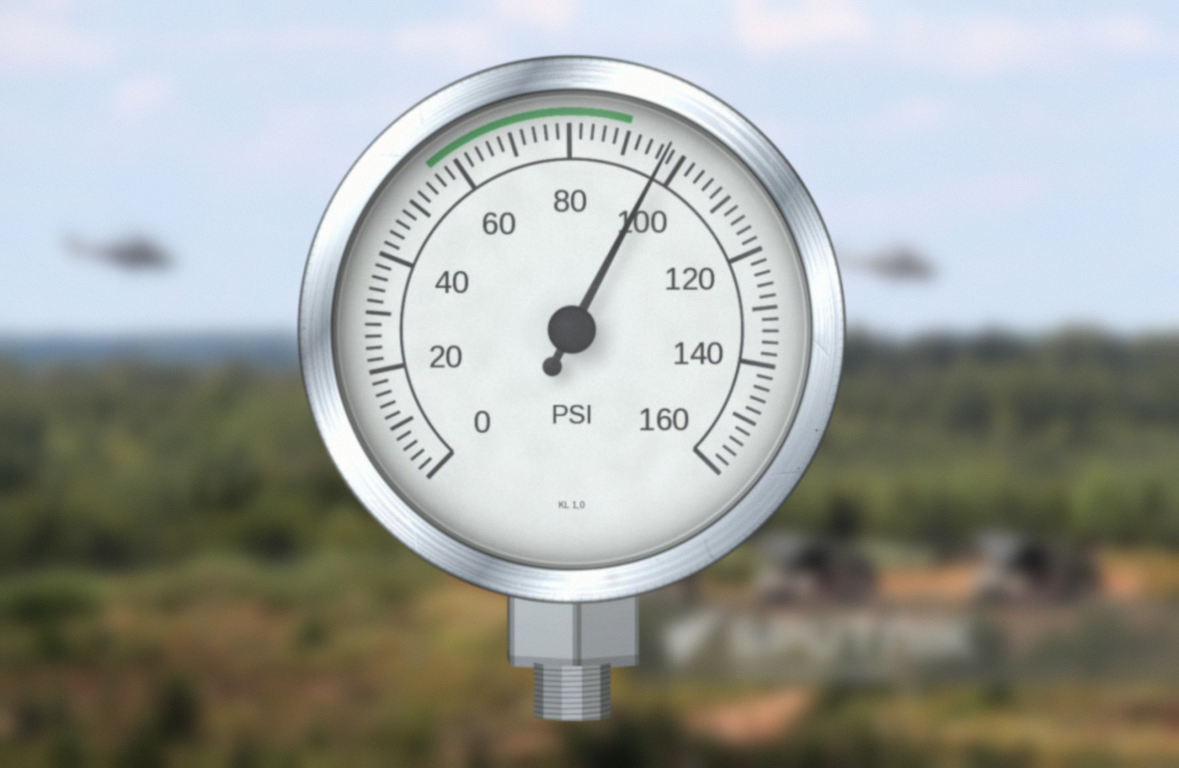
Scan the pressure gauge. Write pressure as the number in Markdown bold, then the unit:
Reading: **97** psi
